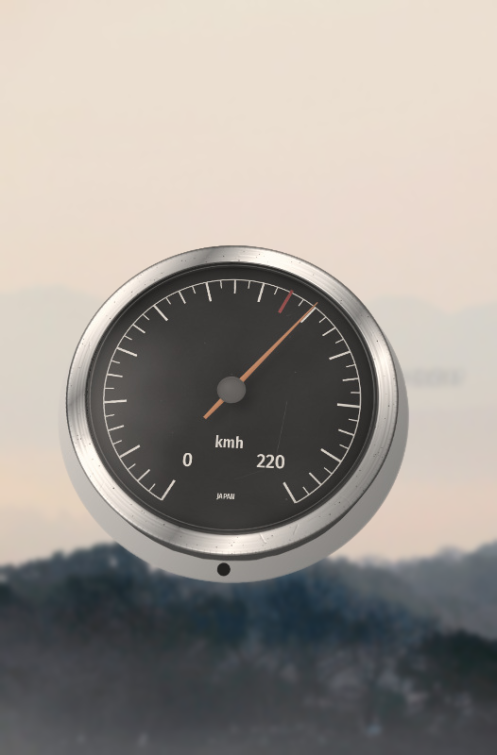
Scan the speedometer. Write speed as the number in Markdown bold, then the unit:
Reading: **140** km/h
